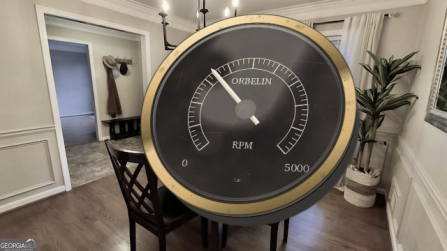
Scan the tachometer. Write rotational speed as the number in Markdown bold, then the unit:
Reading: **1700** rpm
